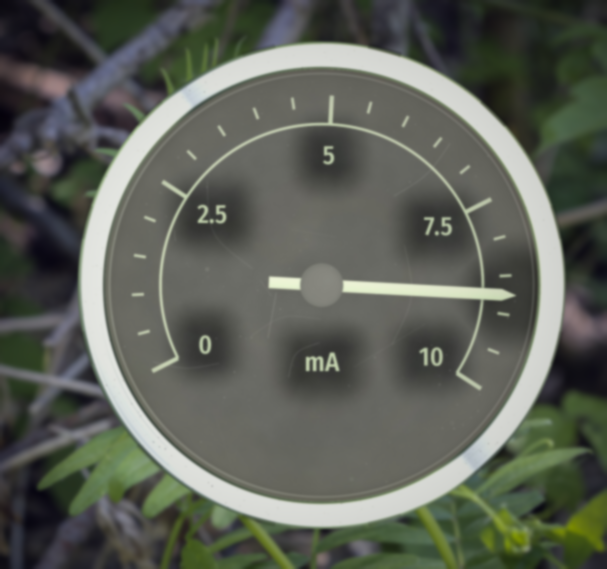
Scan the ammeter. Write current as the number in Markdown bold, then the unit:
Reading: **8.75** mA
